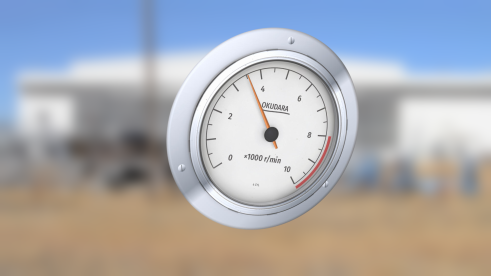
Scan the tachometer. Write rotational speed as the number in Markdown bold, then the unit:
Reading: **3500** rpm
